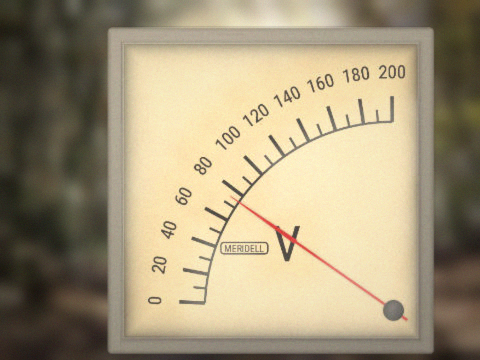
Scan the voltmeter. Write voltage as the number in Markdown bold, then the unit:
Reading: **75** V
